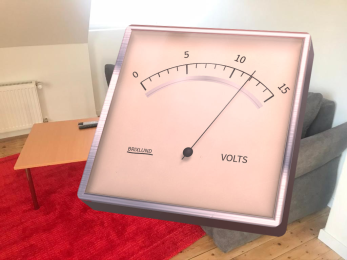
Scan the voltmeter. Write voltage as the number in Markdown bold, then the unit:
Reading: **12** V
